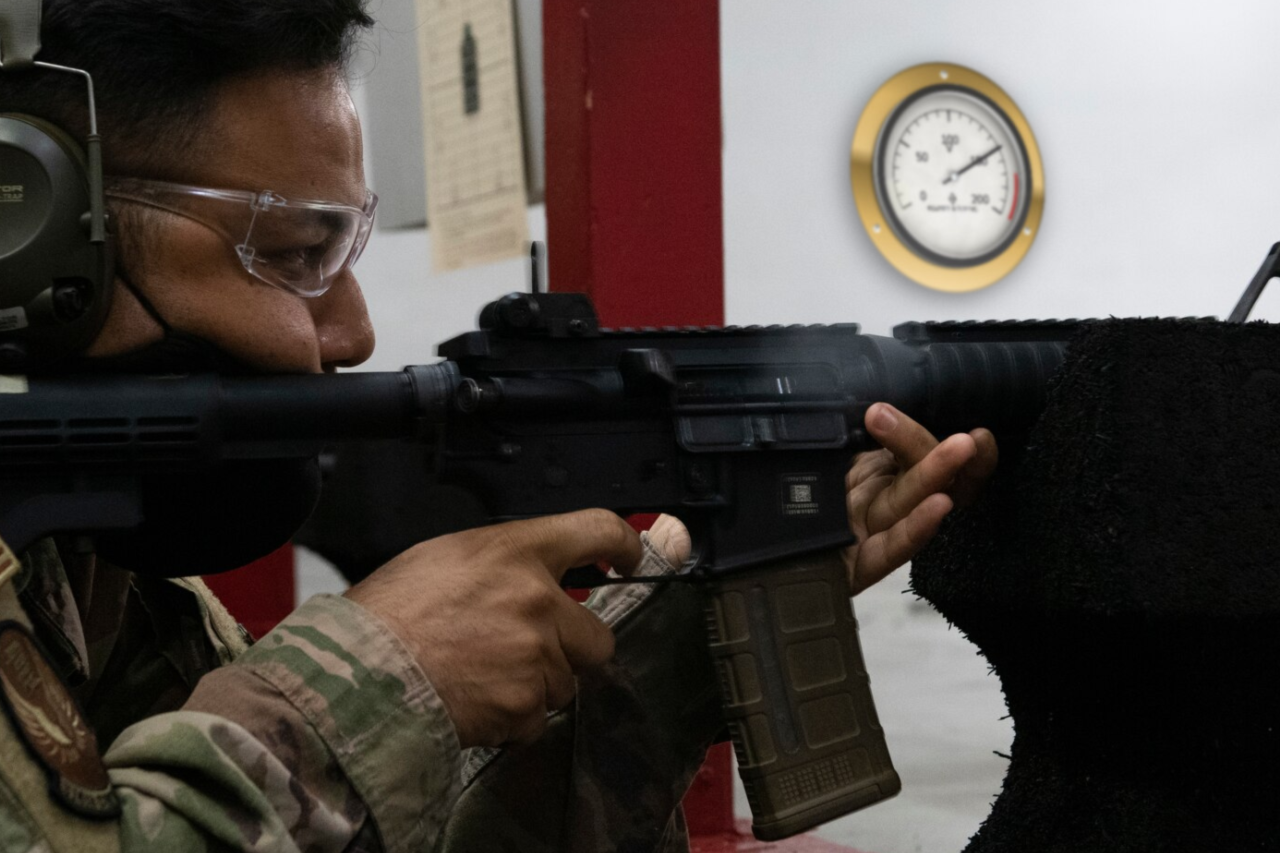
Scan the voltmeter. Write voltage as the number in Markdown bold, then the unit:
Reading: **150** V
